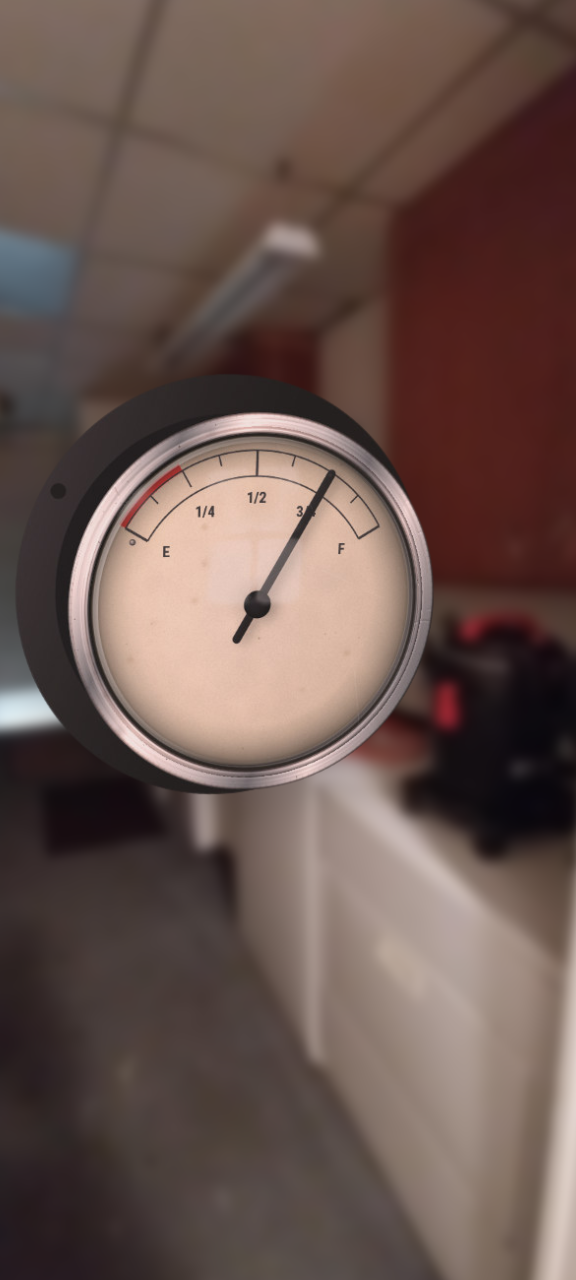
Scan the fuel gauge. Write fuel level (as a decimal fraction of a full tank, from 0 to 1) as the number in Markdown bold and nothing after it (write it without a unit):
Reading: **0.75**
